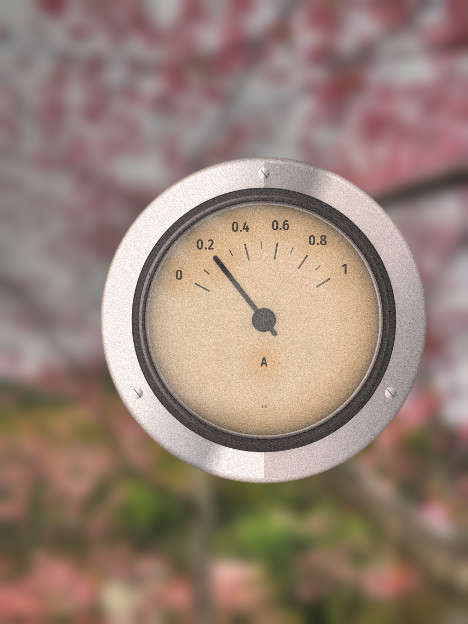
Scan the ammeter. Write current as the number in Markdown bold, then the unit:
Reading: **0.2** A
